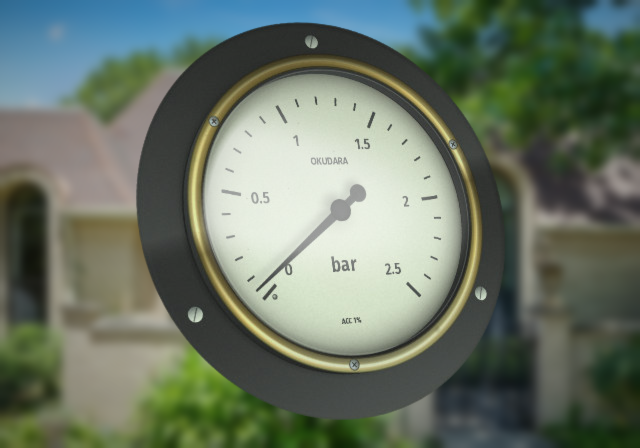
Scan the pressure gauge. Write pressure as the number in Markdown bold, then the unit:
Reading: **0.05** bar
